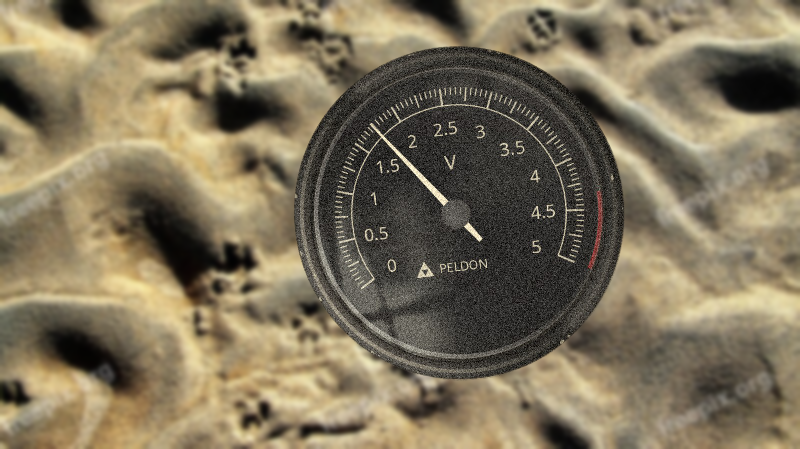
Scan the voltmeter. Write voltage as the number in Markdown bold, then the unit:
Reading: **1.75** V
